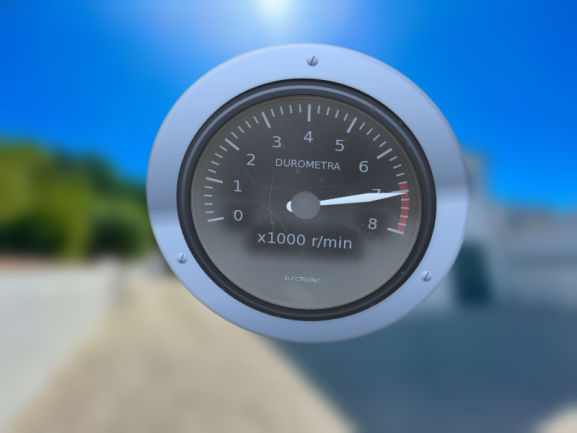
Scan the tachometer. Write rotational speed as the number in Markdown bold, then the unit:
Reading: **7000** rpm
